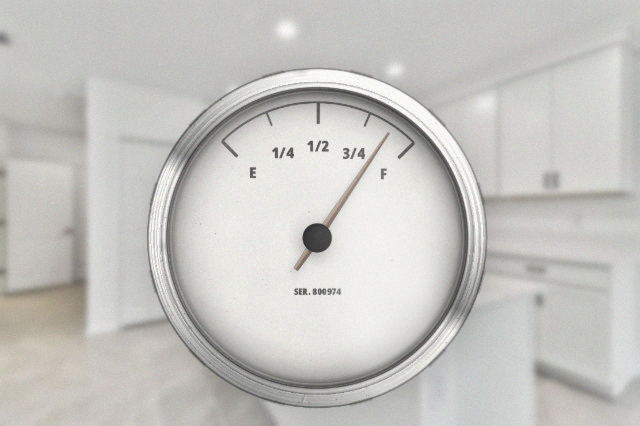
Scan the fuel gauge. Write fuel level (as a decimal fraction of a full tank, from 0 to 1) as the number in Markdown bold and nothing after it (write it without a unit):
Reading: **0.875**
